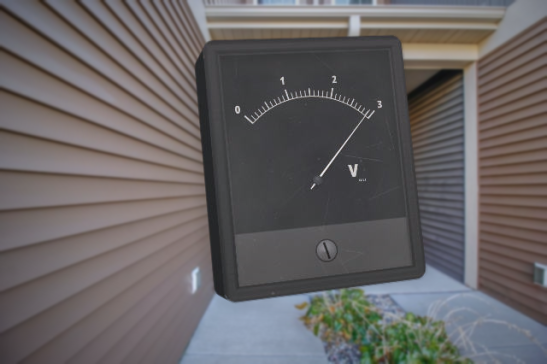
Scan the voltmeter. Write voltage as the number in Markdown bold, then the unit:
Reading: **2.9** V
